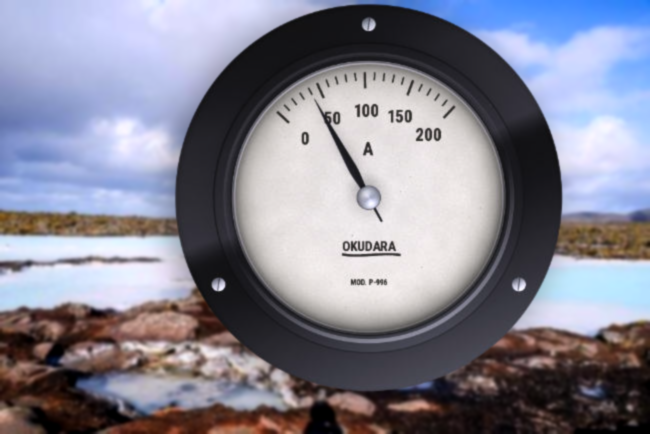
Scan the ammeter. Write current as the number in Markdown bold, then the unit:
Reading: **40** A
